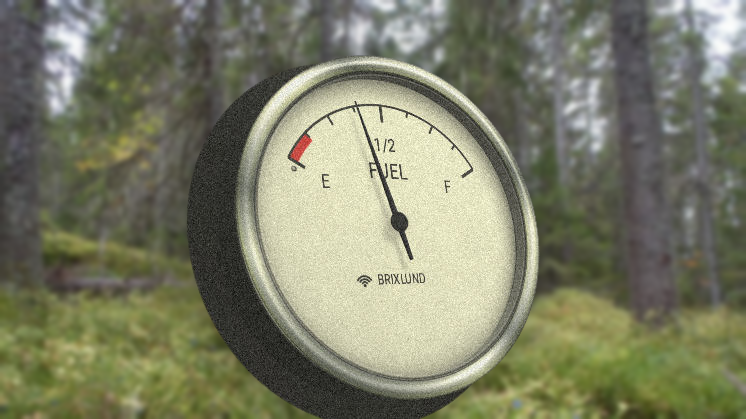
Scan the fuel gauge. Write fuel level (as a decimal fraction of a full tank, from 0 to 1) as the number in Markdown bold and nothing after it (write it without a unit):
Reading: **0.375**
